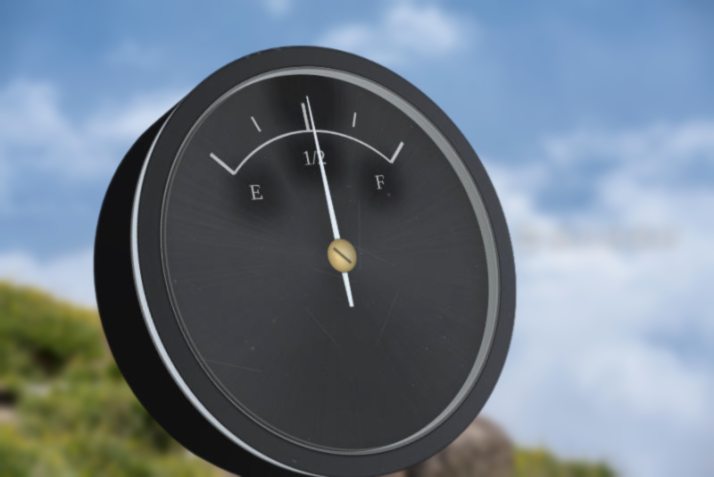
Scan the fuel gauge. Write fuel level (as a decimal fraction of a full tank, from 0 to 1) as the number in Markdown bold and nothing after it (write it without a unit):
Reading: **0.5**
